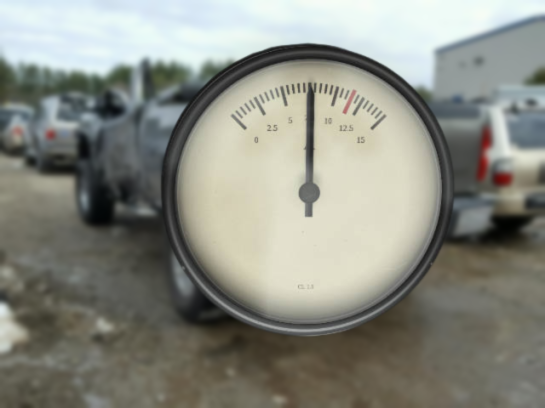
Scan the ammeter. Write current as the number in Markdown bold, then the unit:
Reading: **7.5** A
